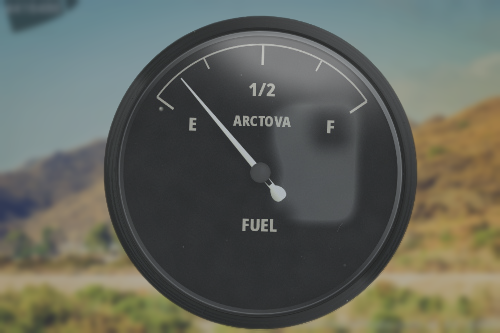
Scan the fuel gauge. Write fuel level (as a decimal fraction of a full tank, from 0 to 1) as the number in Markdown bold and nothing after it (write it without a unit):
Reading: **0.125**
